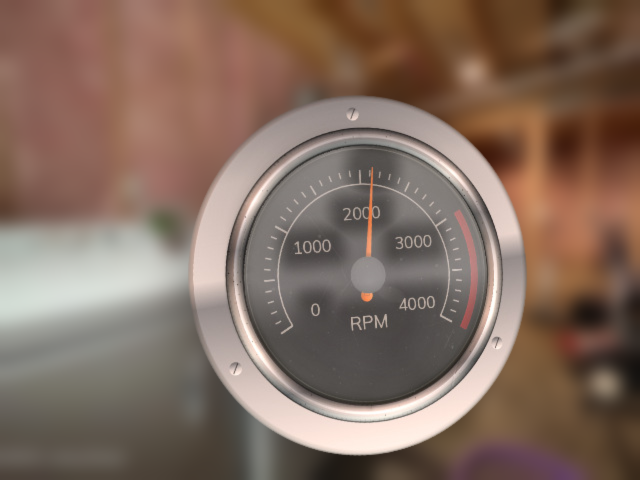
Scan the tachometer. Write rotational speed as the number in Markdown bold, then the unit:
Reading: **2100** rpm
